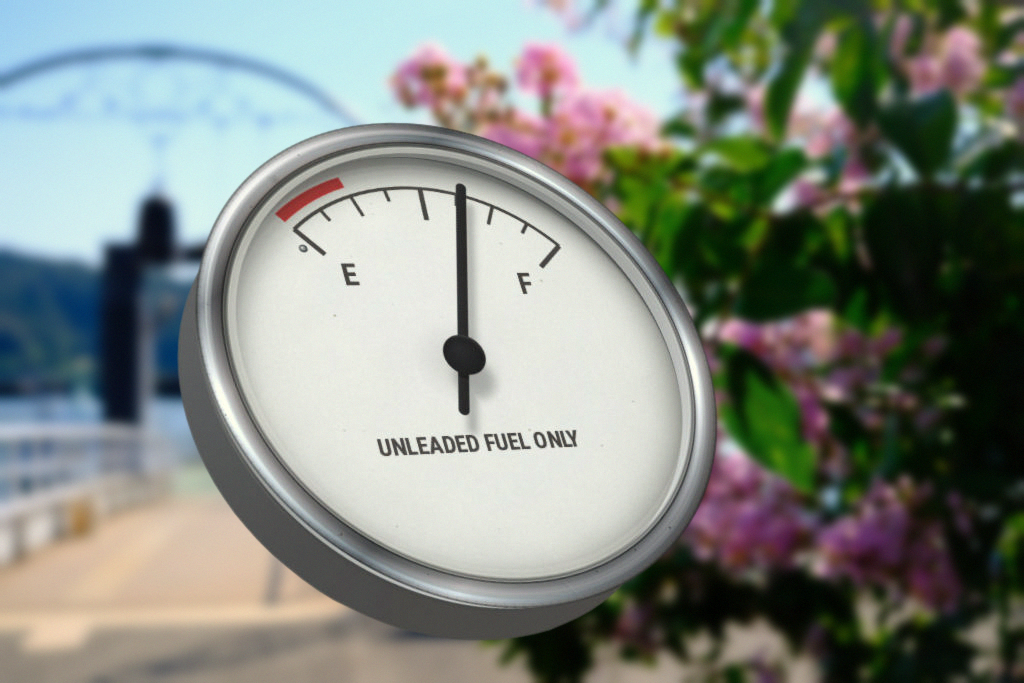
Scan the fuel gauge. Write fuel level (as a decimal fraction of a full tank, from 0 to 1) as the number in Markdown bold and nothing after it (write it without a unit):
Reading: **0.625**
